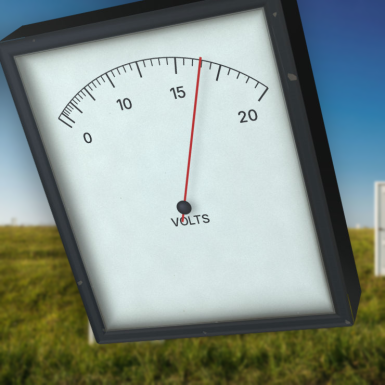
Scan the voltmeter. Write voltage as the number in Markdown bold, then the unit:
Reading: **16.5** V
